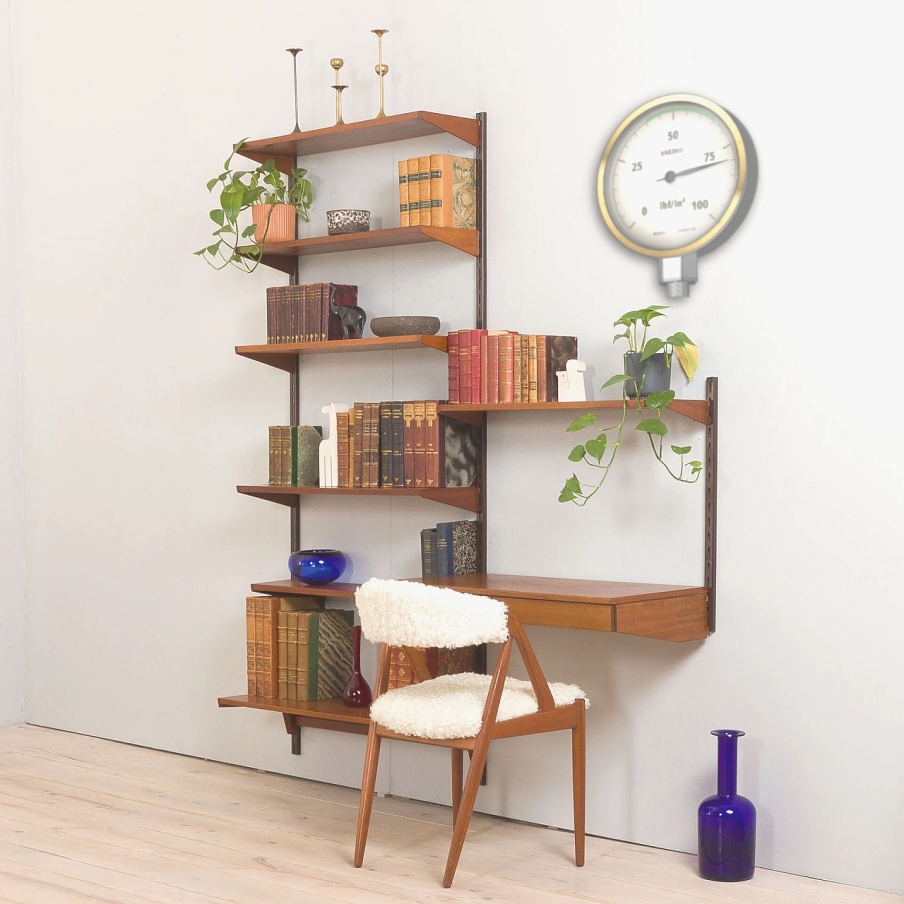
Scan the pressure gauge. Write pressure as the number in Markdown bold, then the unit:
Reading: **80** psi
